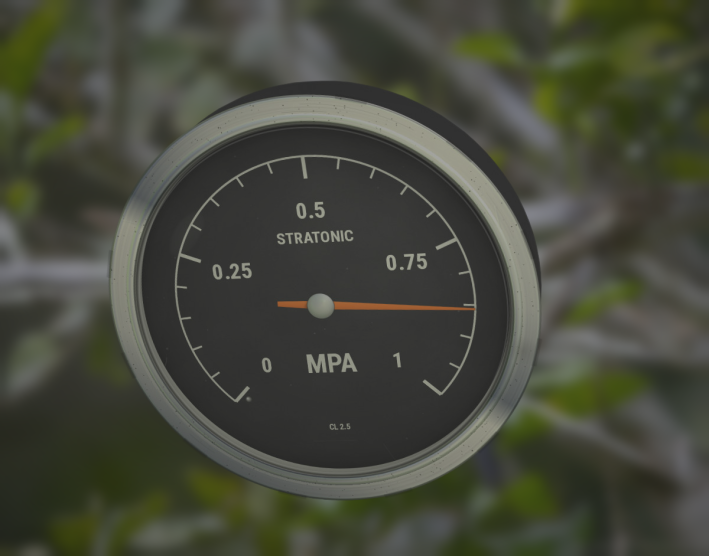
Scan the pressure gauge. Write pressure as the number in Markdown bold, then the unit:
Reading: **0.85** MPa
